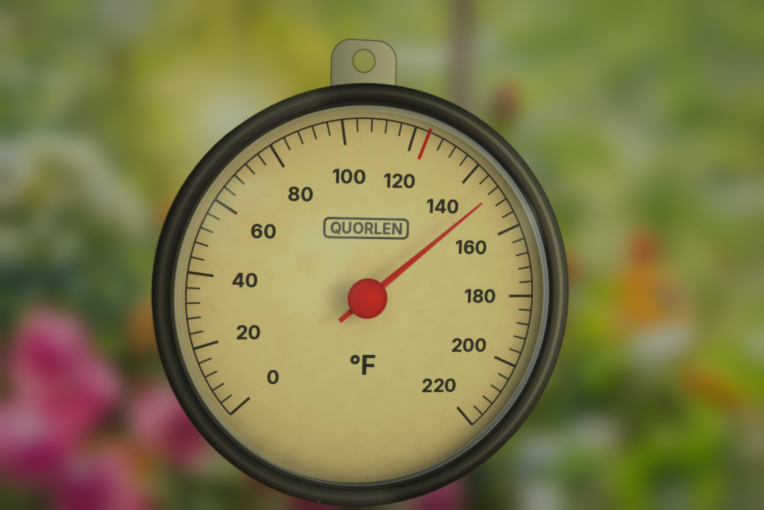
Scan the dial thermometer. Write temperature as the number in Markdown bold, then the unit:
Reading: **148** °F
